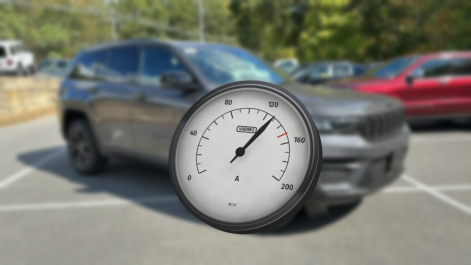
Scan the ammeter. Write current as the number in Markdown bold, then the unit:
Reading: **130** A
